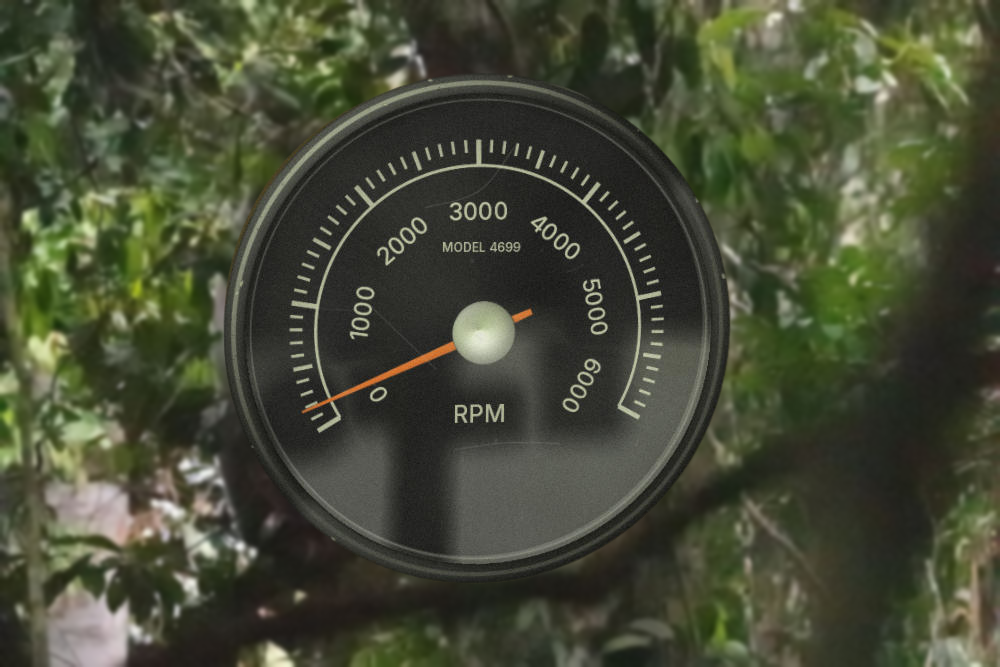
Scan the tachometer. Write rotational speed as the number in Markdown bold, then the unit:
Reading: **200** rpm
